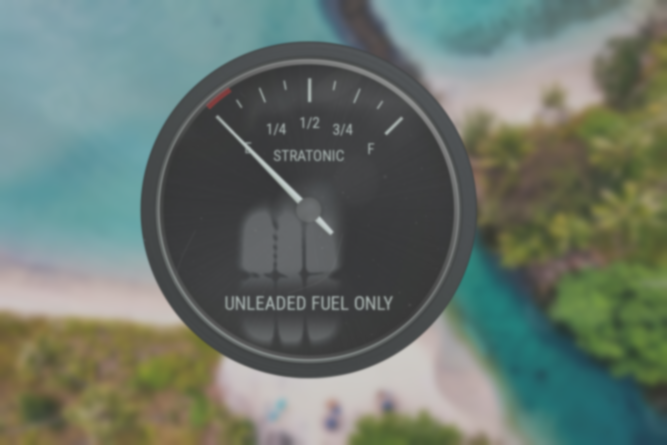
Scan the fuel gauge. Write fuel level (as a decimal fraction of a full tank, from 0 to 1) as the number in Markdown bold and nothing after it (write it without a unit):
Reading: **0**
